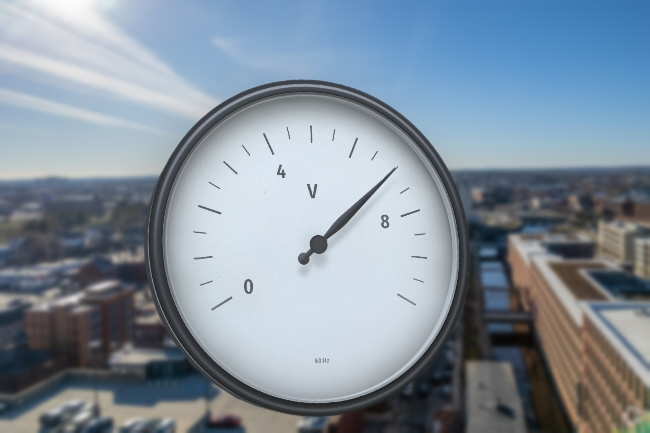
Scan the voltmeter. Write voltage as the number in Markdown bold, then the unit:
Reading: **7** V
